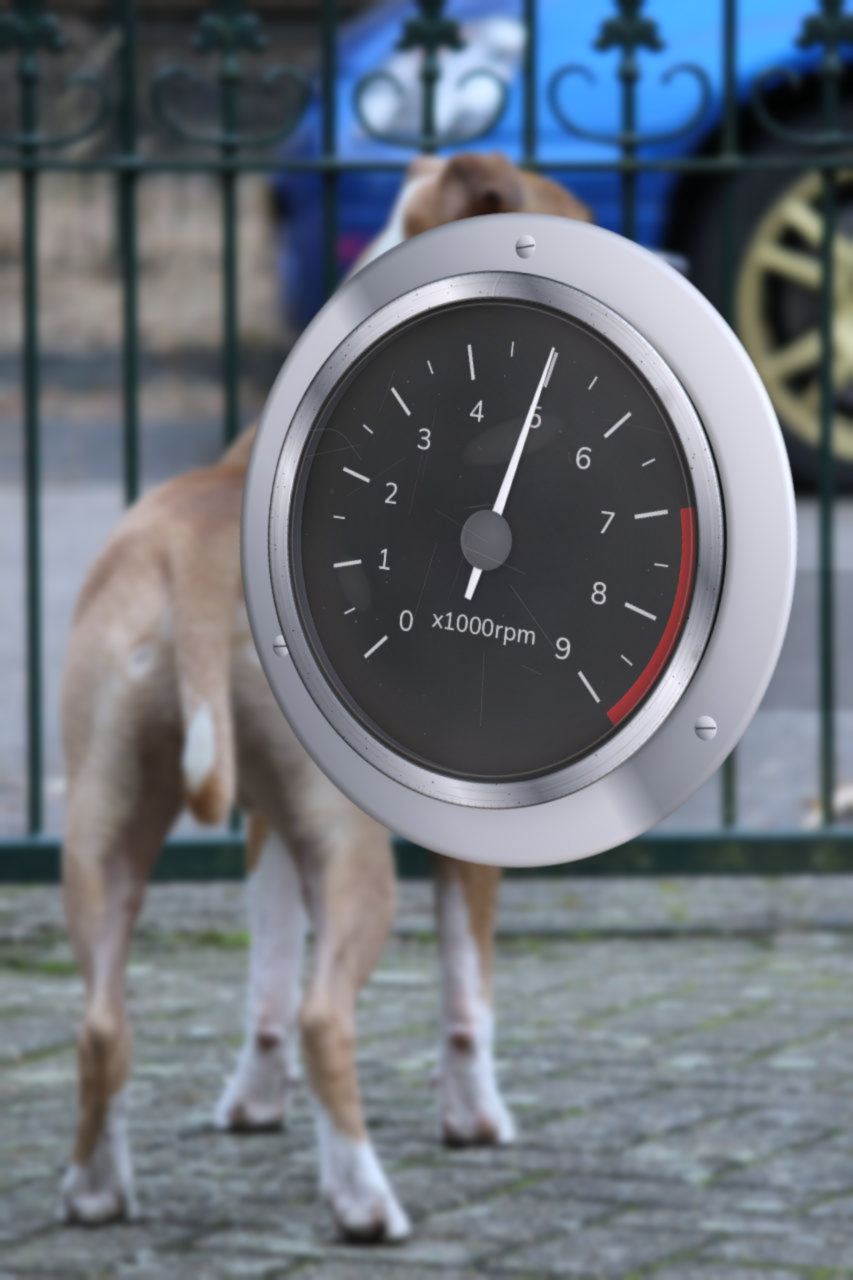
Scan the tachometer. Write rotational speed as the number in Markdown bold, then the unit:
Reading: **5000** rpm
